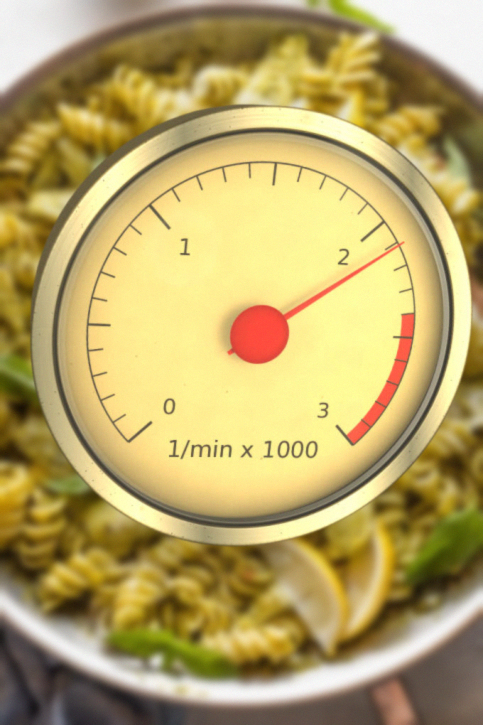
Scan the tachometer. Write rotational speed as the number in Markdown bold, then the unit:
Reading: **2100** rpm
